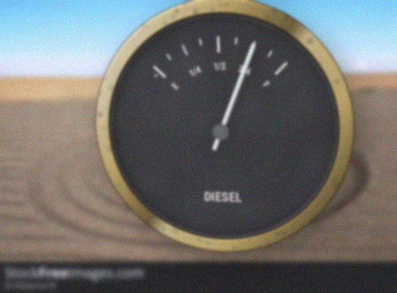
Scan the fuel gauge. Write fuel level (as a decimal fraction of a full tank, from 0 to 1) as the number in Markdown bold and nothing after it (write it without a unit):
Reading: **0.75**
